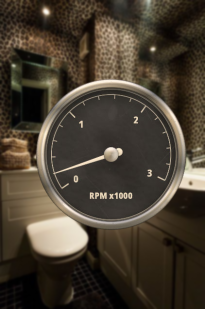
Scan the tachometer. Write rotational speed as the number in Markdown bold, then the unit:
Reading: **200** rpm
